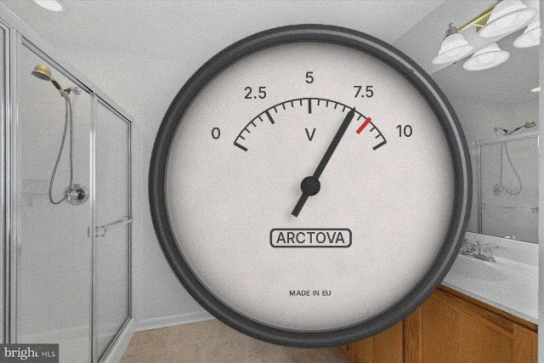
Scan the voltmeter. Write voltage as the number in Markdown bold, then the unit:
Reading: **7.5** V
